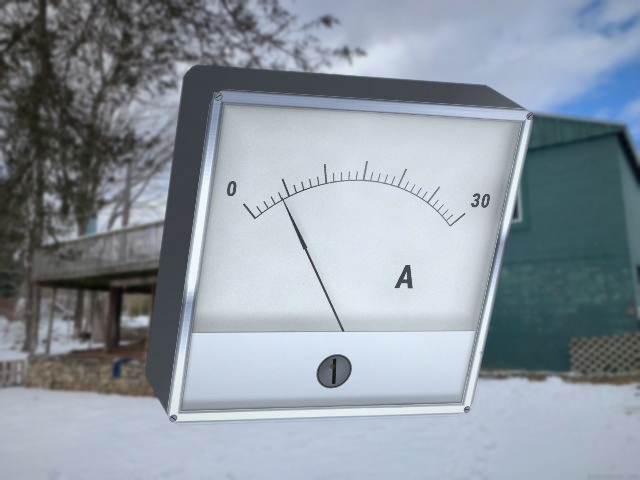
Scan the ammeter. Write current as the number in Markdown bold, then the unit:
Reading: **4** A
